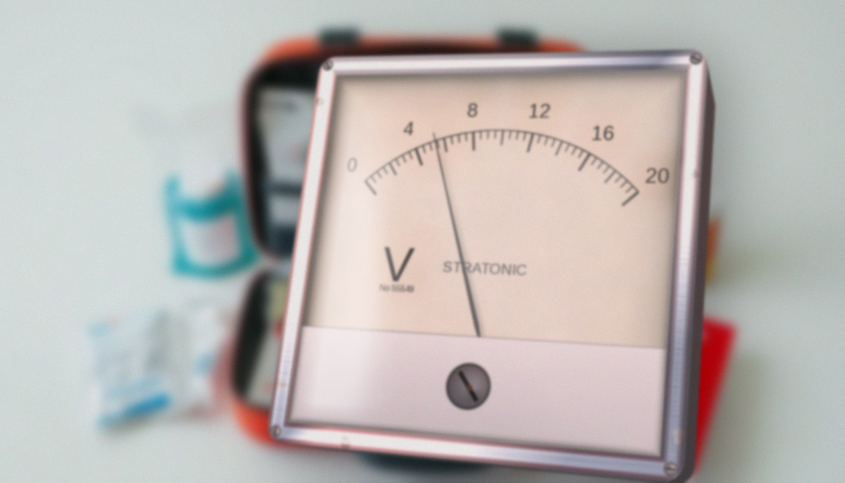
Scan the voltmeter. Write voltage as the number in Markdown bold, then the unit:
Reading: **5.5** V
